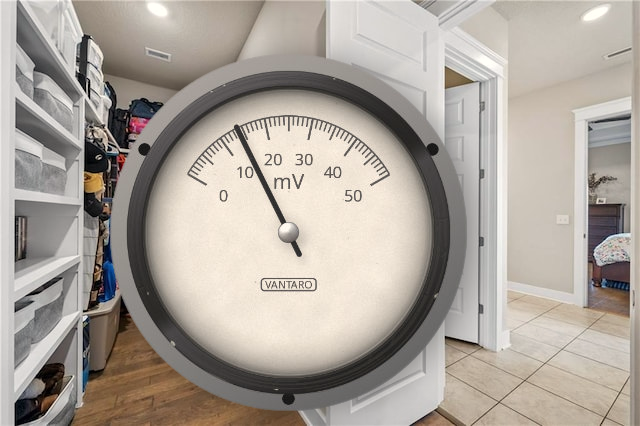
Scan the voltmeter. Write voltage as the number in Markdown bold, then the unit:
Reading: **14** mV
